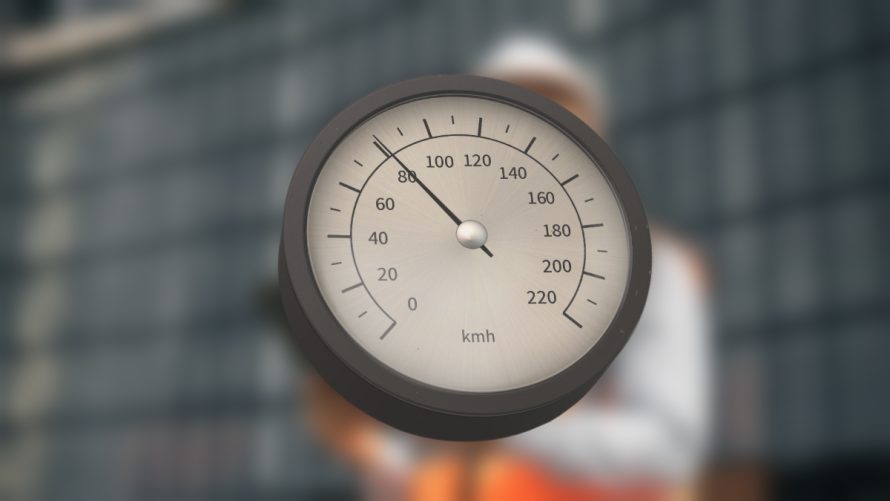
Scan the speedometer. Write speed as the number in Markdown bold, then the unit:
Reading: **80** km/h
